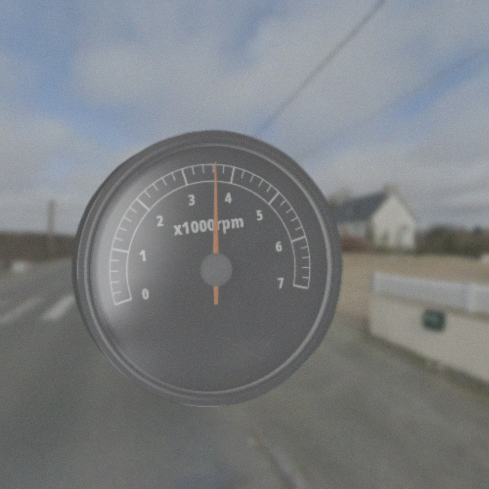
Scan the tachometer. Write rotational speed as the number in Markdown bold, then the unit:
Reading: **3600** rpm
